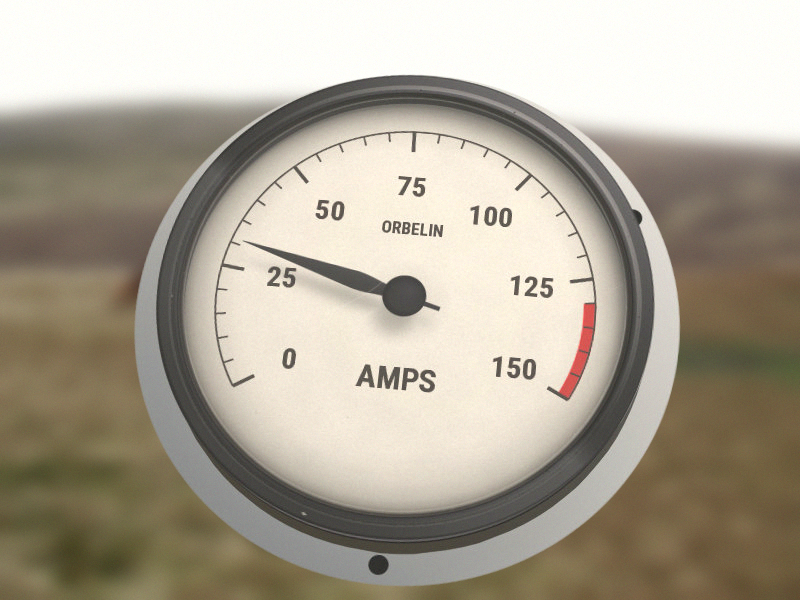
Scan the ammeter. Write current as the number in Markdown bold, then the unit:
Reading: **30** A
